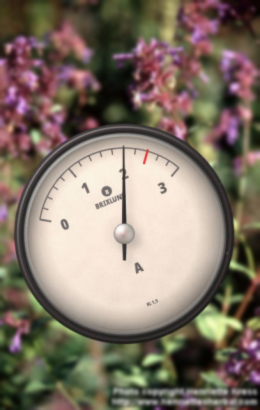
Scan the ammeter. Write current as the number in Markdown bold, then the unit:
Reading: **2** A
